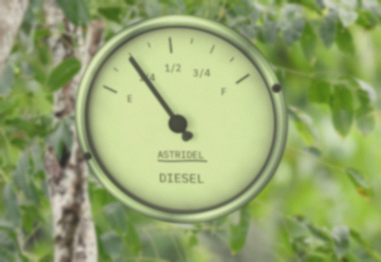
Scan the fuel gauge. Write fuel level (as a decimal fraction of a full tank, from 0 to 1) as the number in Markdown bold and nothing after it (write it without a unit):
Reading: **0.25**
